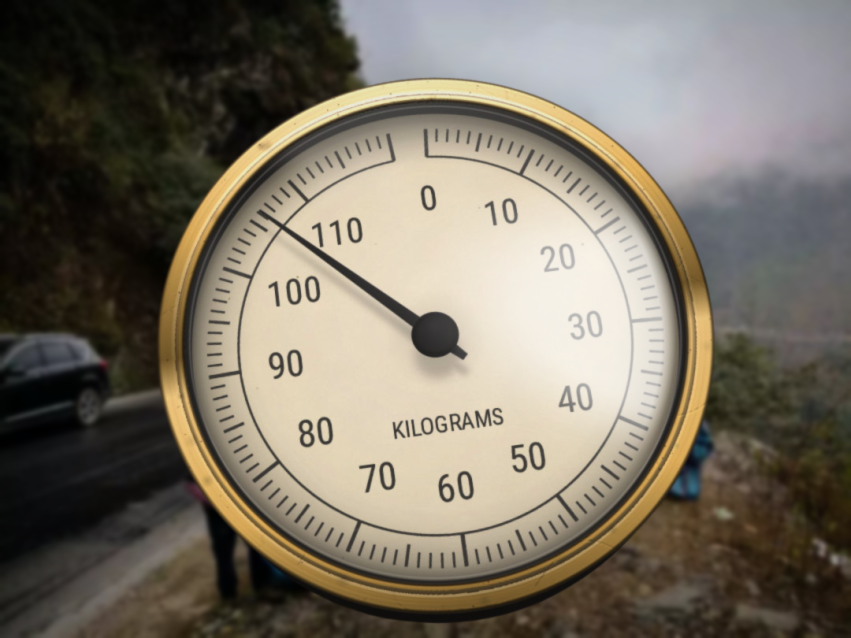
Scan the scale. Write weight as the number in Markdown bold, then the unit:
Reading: **106** kg
